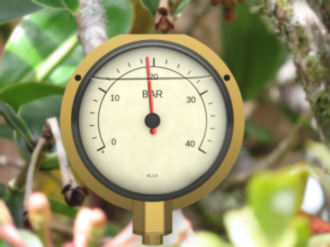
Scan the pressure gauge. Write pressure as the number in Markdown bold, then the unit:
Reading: **19** bar
